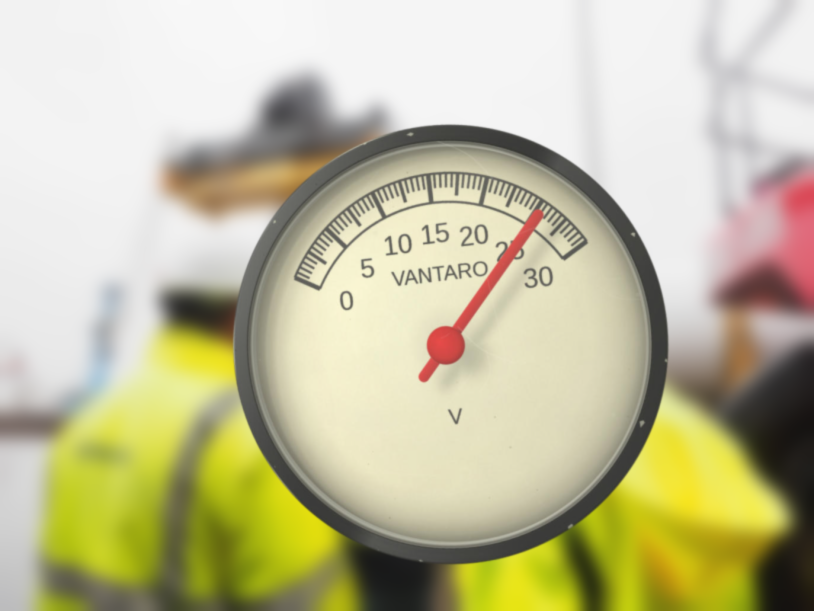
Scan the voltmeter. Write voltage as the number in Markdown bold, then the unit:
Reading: **25.5** V
